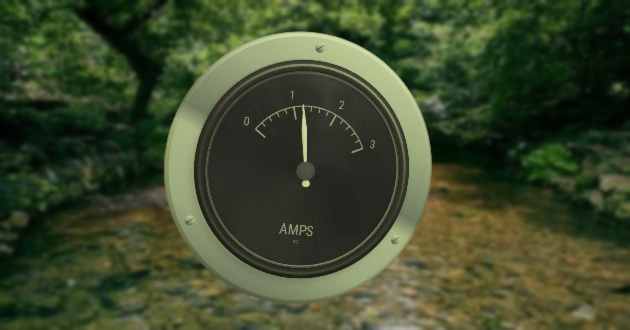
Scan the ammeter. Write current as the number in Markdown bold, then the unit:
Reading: **1.2** A
